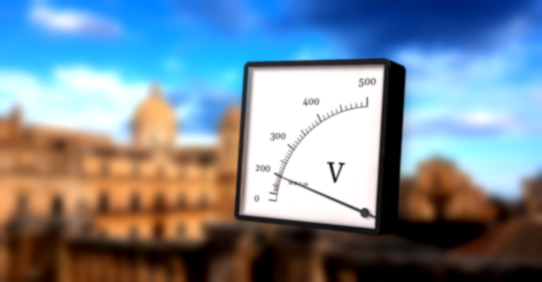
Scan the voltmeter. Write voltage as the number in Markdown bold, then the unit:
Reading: **200** V
